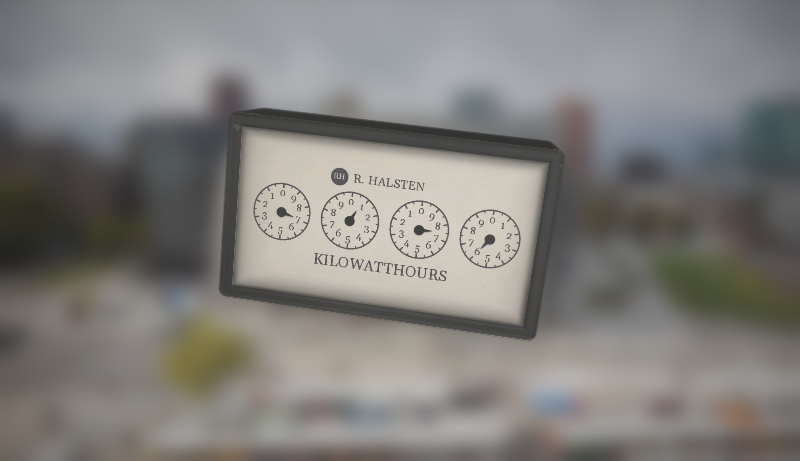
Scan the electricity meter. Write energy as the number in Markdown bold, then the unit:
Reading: **7076** kWh
